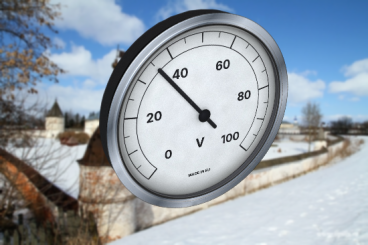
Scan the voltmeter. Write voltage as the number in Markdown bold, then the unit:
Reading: **35** V
